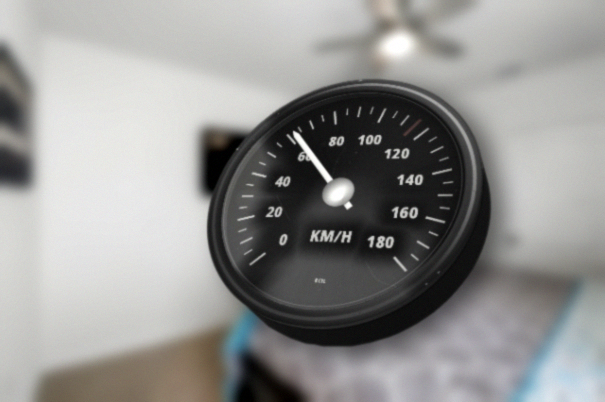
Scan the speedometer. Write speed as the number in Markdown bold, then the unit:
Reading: **62.5** km/h
